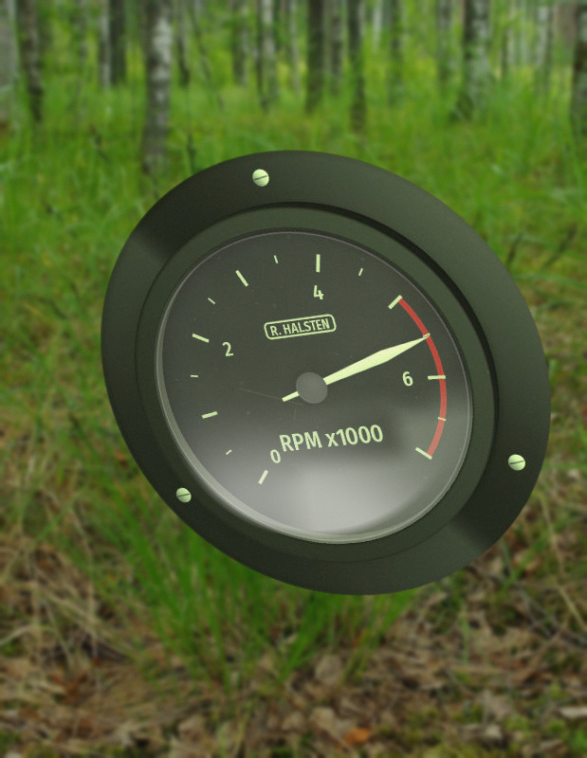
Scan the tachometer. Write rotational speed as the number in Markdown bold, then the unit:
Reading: **5500** rpm
